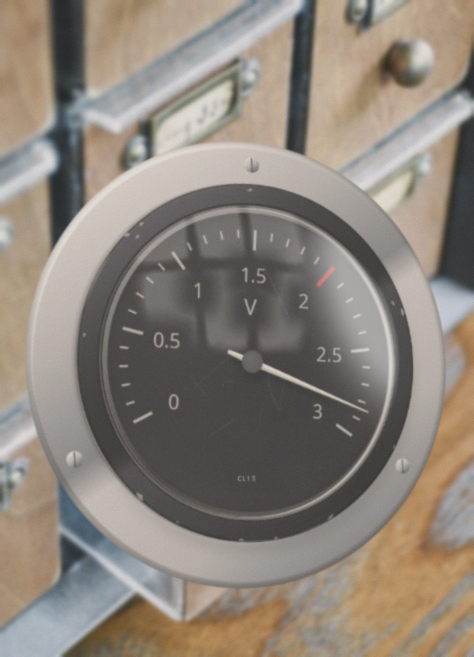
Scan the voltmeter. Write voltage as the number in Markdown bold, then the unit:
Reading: **2.85** V
